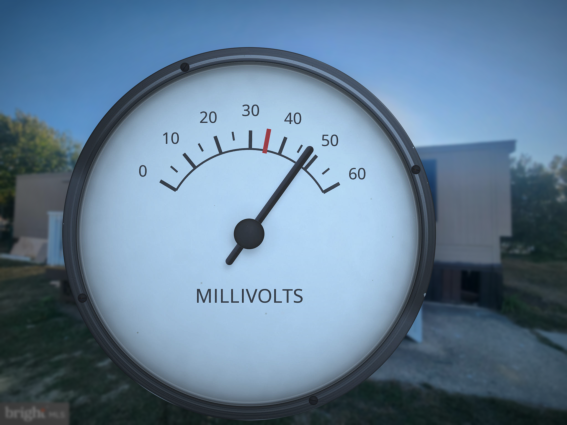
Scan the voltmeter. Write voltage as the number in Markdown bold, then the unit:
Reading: **47.5** mV
